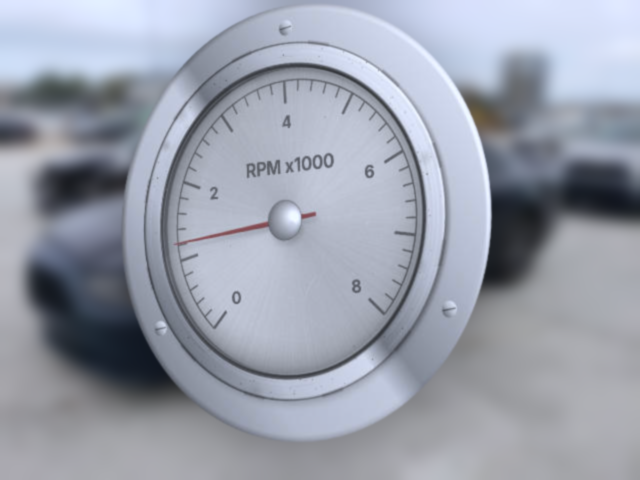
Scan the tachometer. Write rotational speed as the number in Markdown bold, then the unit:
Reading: **1200** rpm
